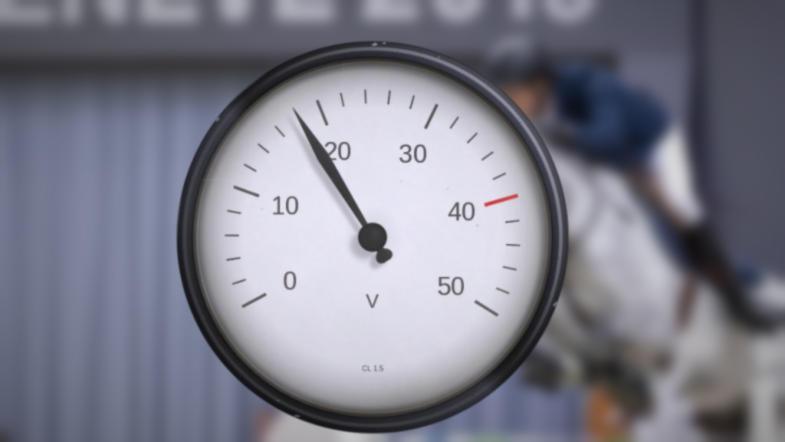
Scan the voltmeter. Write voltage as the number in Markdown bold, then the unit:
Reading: **18** V
